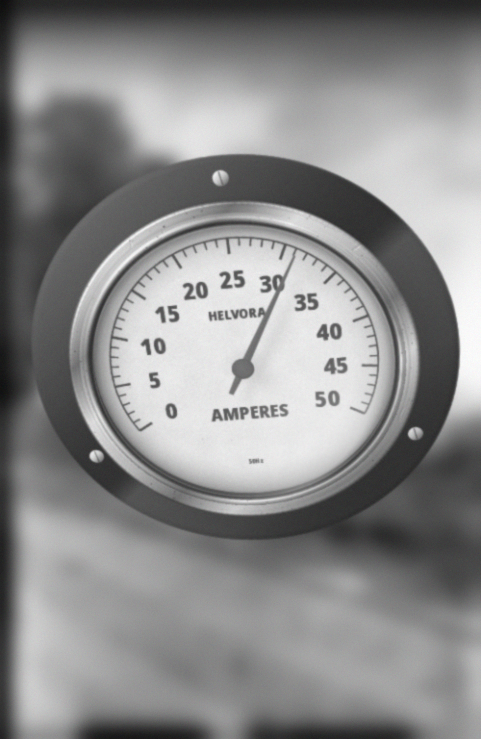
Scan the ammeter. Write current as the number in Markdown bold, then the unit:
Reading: **31** A
